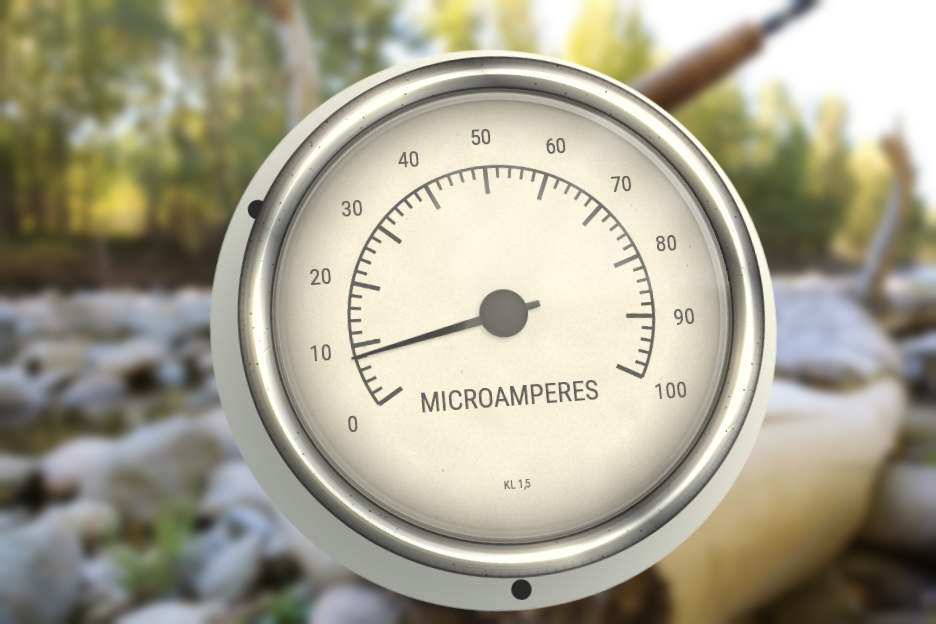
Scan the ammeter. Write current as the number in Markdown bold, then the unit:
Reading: **8** µA
